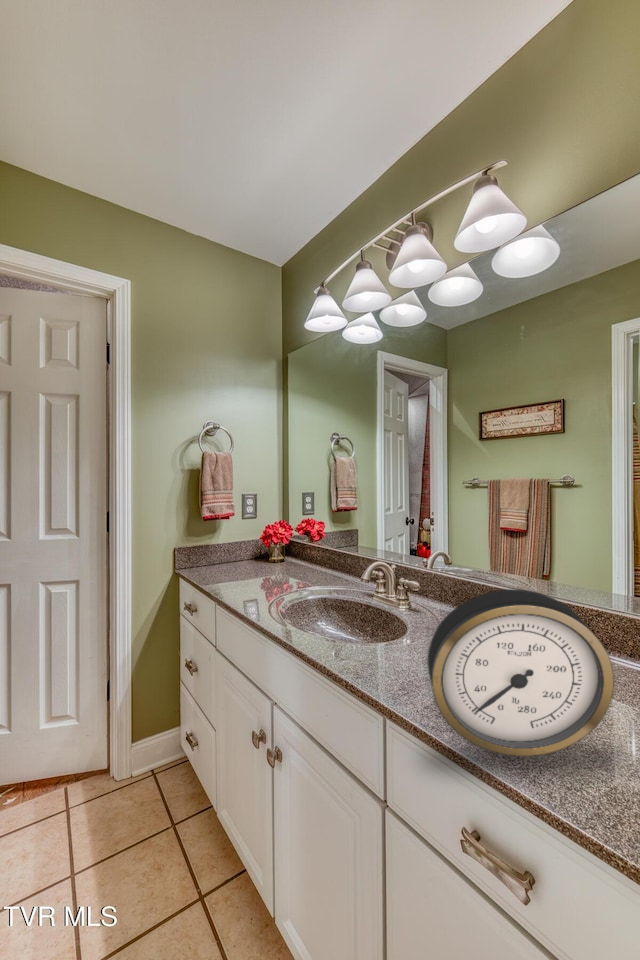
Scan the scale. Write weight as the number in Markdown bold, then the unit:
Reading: **20** lb
